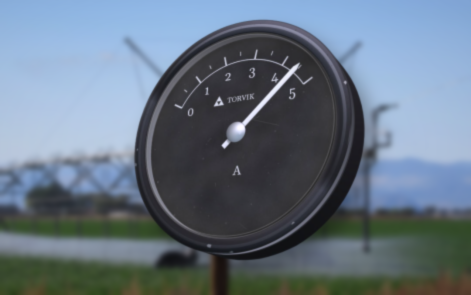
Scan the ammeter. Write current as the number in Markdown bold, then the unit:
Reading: **4.5** A
